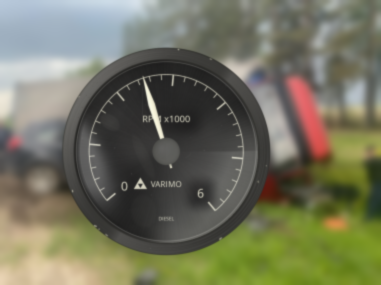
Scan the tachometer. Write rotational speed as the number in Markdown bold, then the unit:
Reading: **2500** rpm
